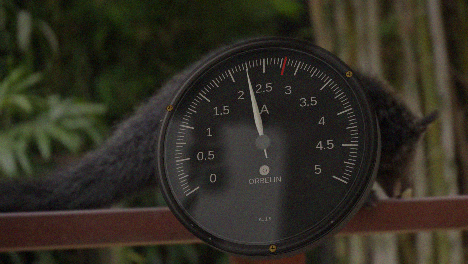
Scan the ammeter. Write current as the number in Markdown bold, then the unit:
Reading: **2.25** A
